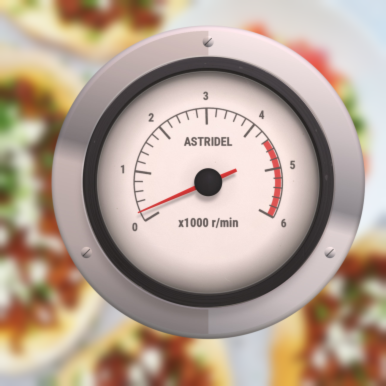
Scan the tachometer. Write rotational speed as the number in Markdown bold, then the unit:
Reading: **200** rpm
